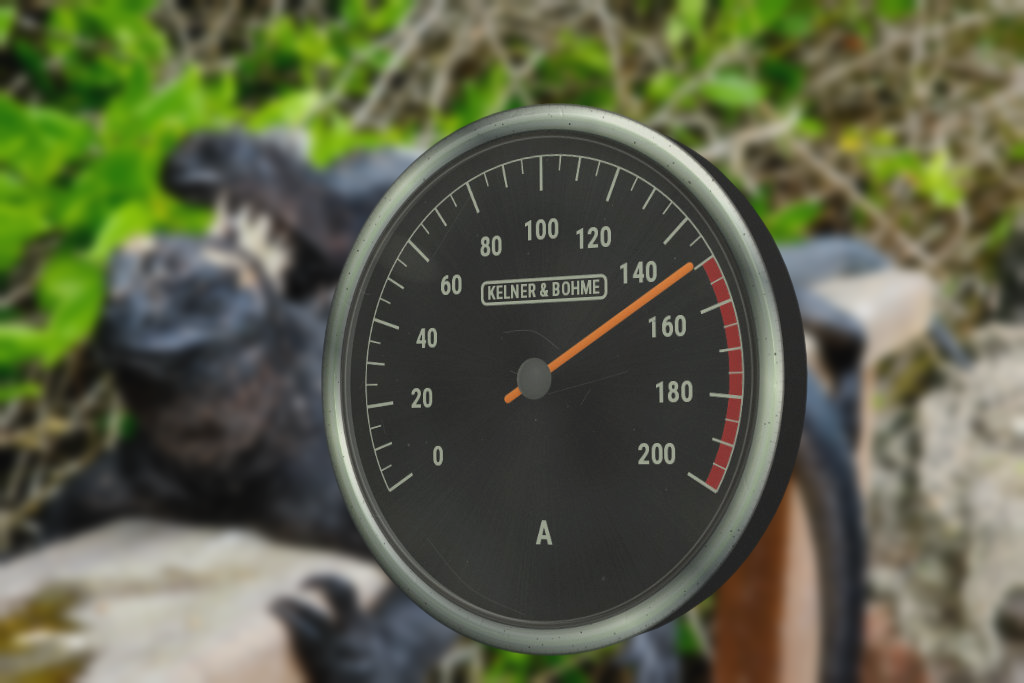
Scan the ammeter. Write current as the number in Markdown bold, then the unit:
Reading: **150** A
